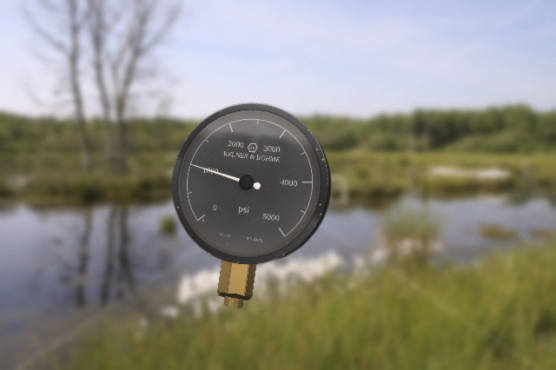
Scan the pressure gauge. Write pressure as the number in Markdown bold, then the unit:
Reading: **1000** psi
